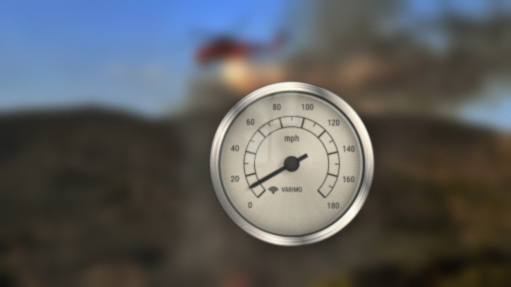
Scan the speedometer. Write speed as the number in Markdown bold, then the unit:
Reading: **10** mph
